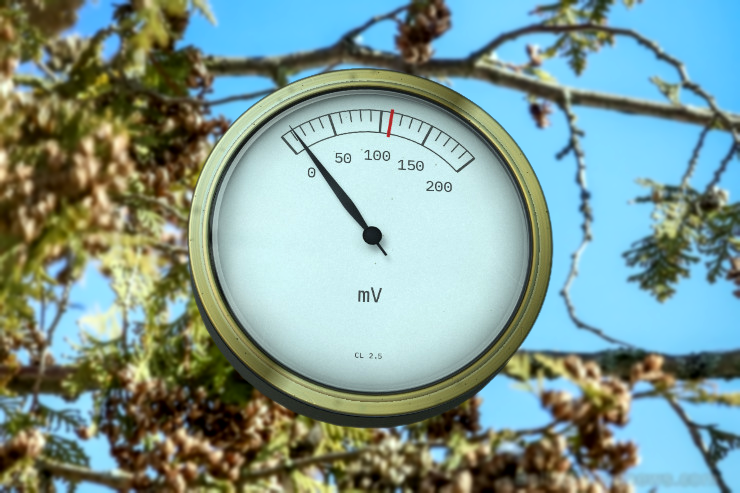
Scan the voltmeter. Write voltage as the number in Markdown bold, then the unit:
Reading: **10** mV
